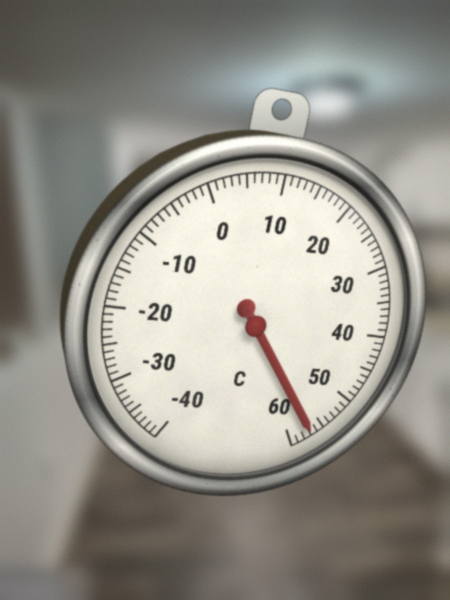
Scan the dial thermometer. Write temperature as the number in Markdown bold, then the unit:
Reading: **57** °C
